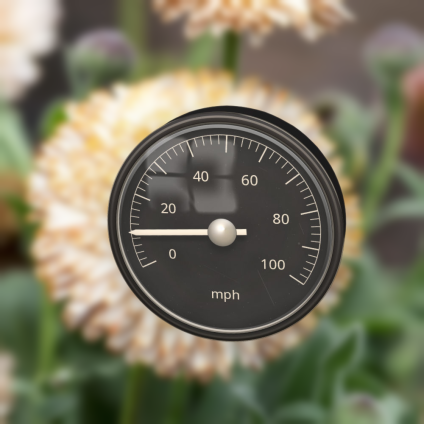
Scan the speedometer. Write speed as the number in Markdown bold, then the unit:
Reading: **10** mph
